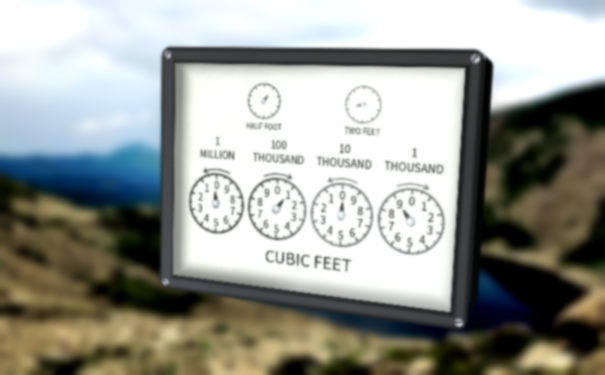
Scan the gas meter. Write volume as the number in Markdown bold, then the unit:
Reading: **9900** ft³
